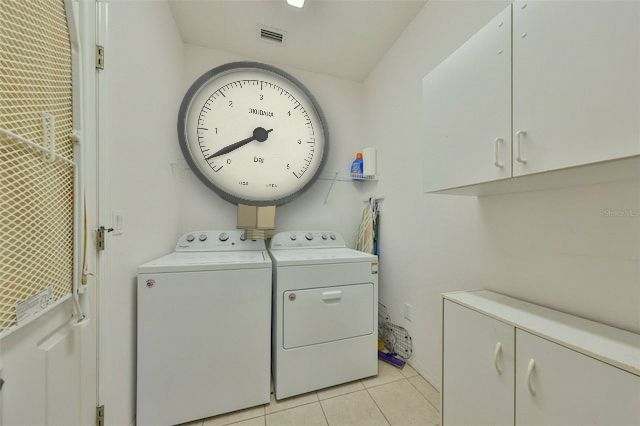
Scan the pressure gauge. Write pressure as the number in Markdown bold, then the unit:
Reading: **0.3** bar
